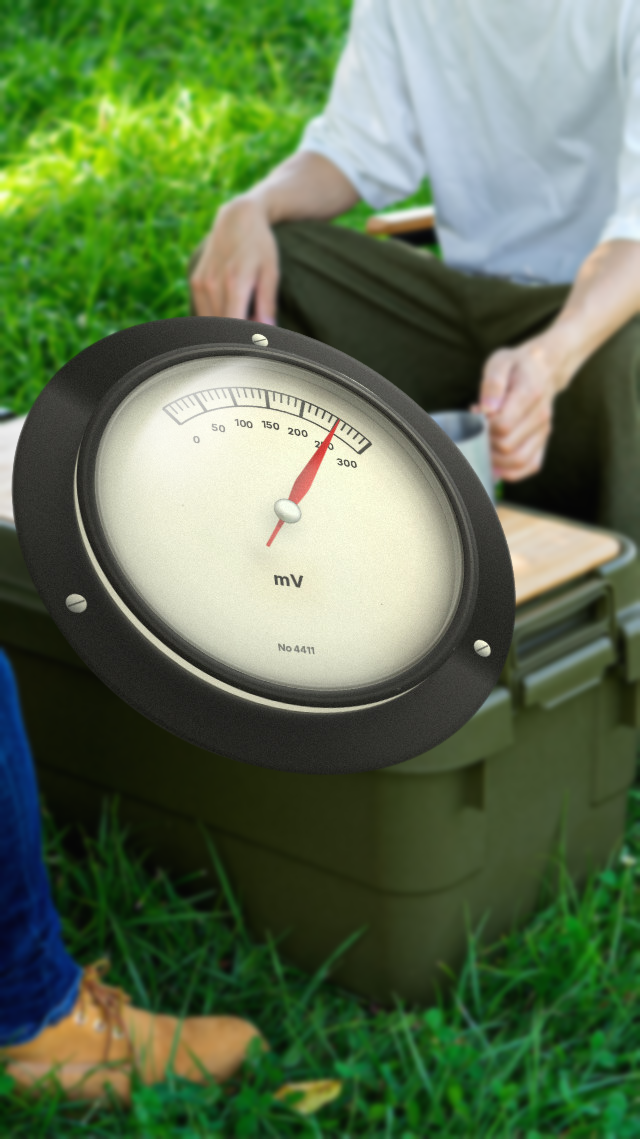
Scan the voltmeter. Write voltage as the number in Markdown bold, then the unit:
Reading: **250** mV
